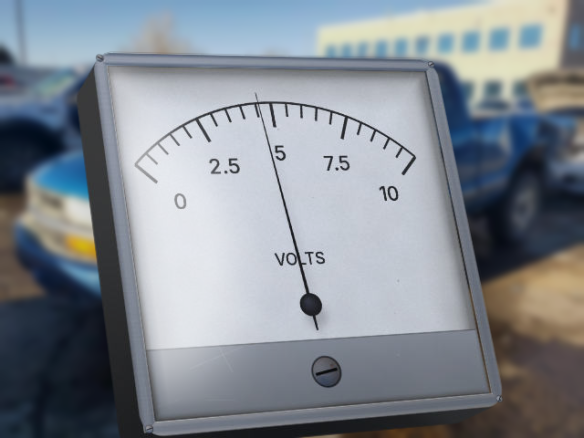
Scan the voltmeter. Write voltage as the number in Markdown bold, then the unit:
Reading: **4.5** V
